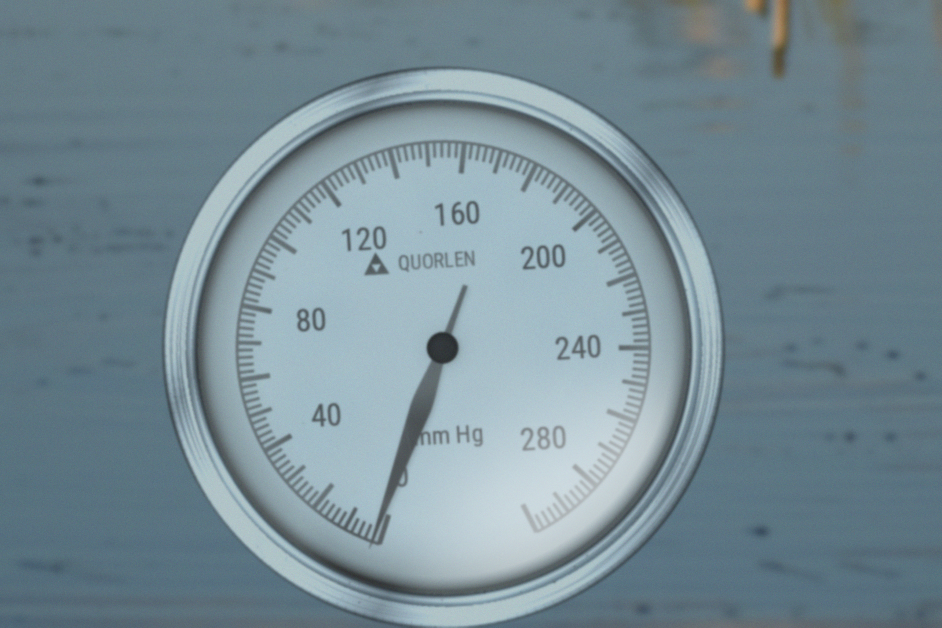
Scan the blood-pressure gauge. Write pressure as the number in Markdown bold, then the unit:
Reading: **2** mmHg
